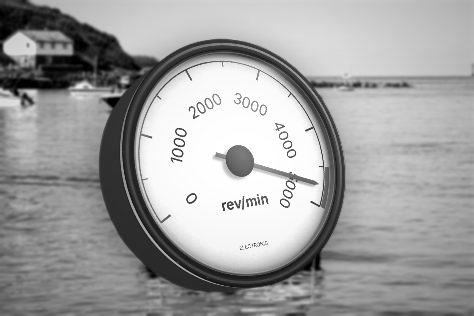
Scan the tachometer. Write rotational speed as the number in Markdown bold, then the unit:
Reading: **4750** rpm
